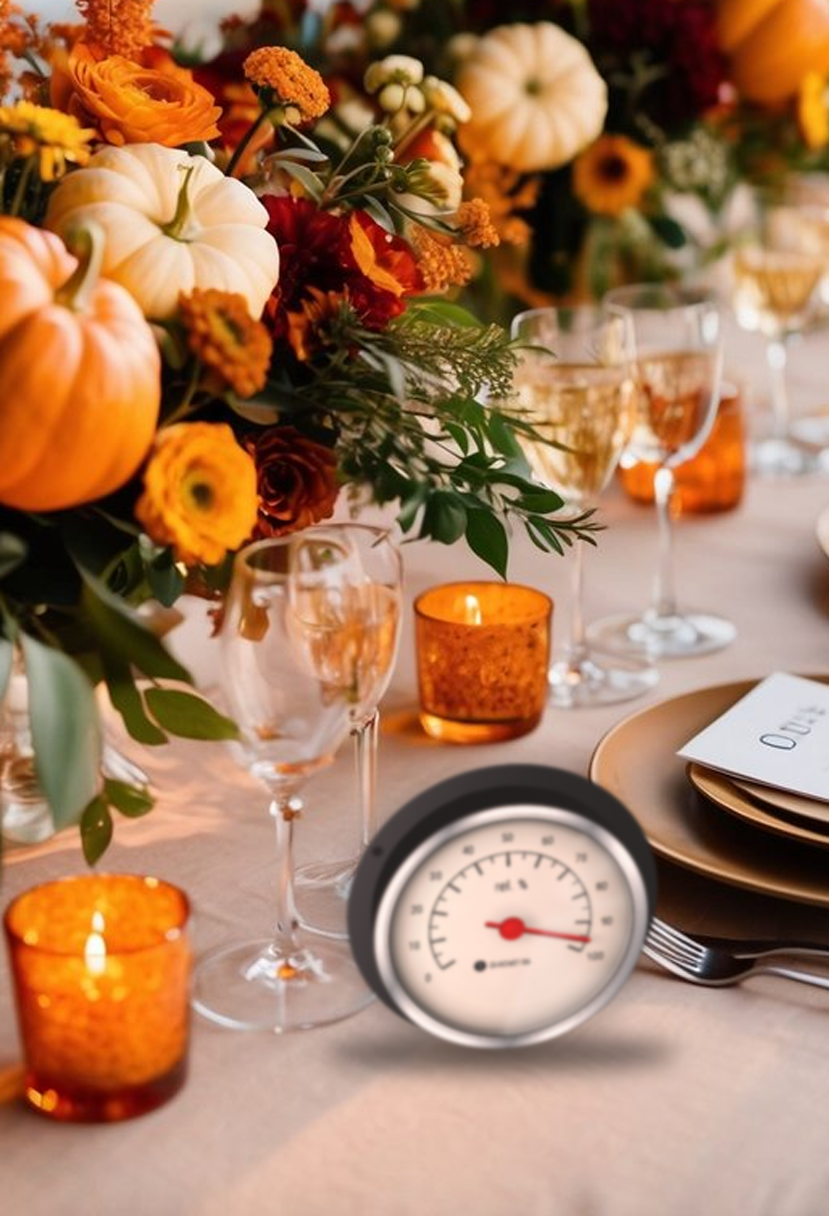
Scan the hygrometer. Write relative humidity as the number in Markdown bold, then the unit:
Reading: **95** %
